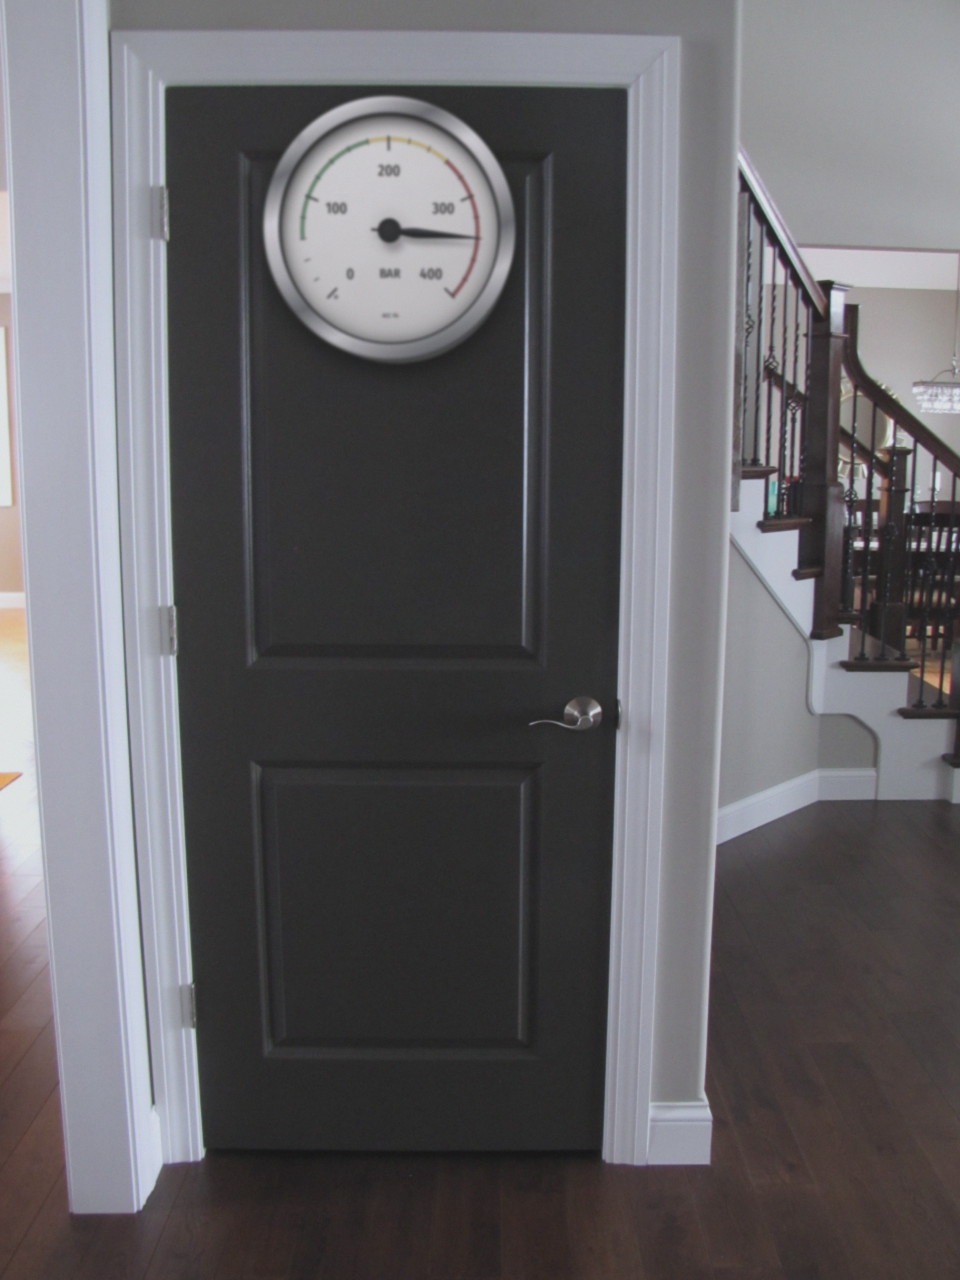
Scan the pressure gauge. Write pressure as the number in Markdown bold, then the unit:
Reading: **340** bar
